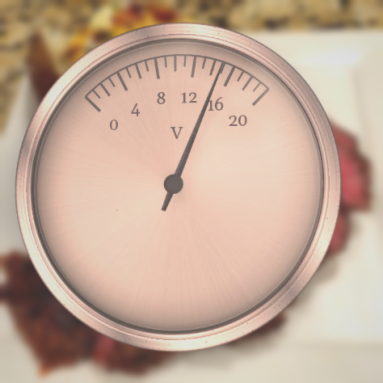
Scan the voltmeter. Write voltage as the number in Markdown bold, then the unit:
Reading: **15** V
